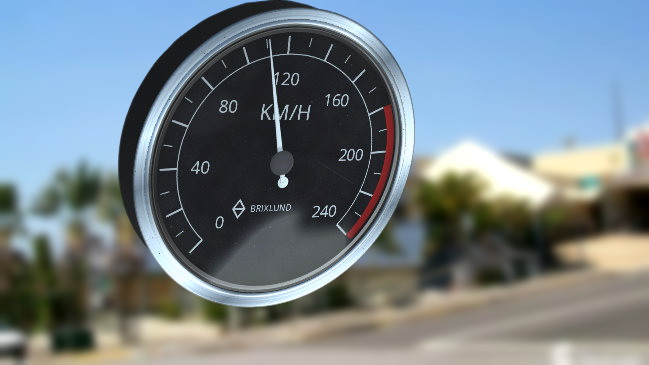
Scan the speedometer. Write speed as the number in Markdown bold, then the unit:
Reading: **110** km/h
